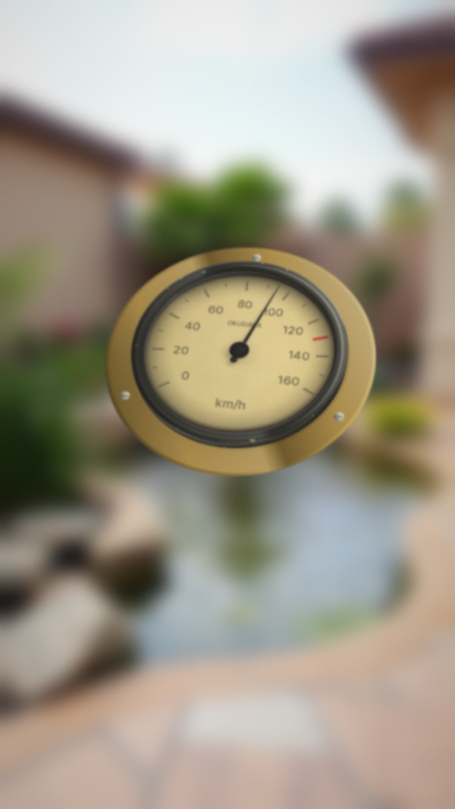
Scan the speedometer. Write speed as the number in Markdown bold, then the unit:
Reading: **95** km/h
